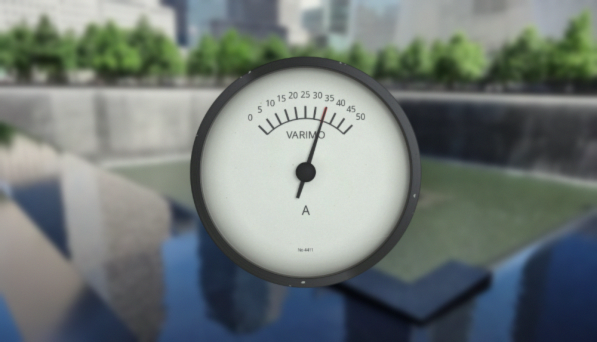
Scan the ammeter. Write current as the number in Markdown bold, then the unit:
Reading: **35** A
